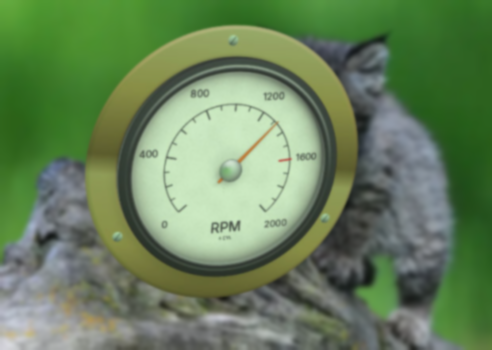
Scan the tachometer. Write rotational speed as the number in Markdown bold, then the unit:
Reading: **1300** rpm
